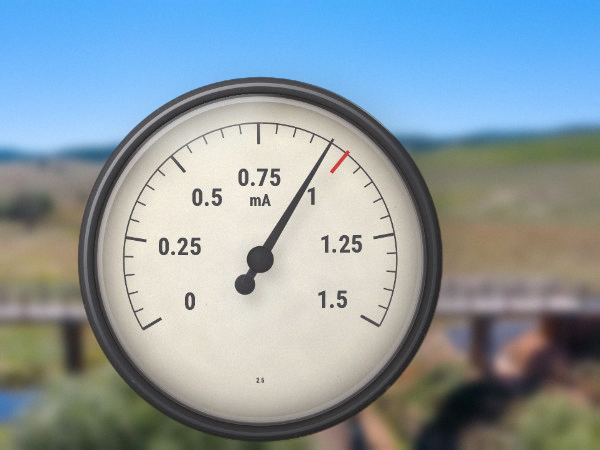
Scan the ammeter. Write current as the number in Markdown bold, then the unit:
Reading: **0.95** mA
